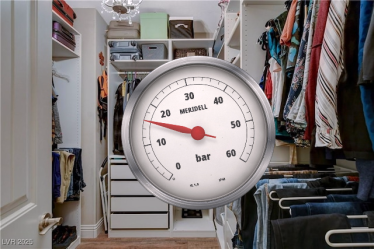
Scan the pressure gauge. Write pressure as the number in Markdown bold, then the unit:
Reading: **16** bar
